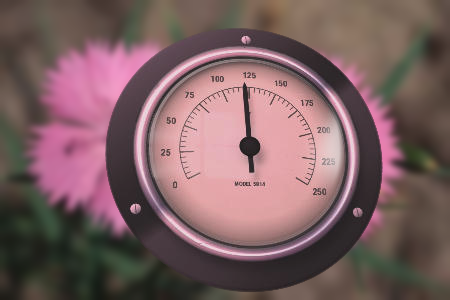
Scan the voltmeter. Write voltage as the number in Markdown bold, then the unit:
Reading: **120** V
